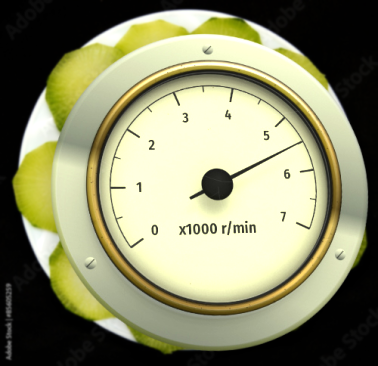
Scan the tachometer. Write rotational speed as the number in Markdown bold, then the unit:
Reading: **5500** rpm
